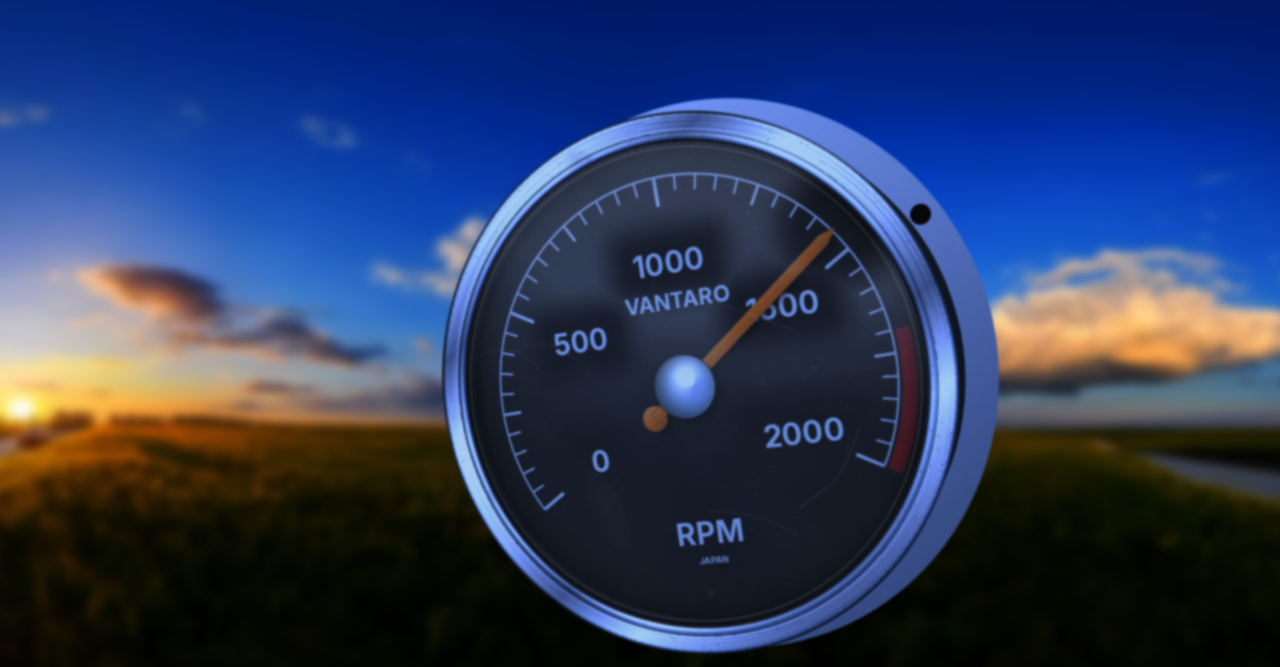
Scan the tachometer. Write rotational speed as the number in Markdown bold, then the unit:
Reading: **1450** rpm
